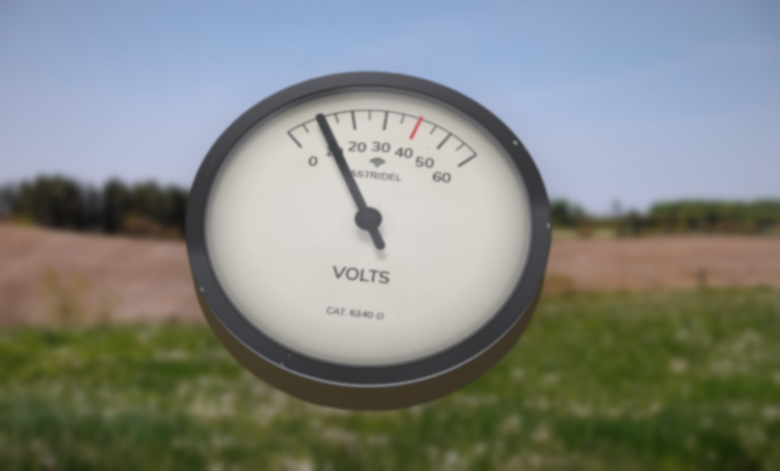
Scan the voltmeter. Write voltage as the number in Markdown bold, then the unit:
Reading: **10** V
